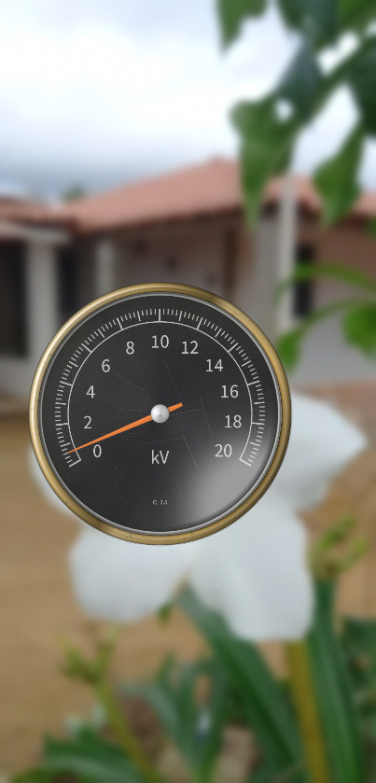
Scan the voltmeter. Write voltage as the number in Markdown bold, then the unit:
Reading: **0.6** kV
